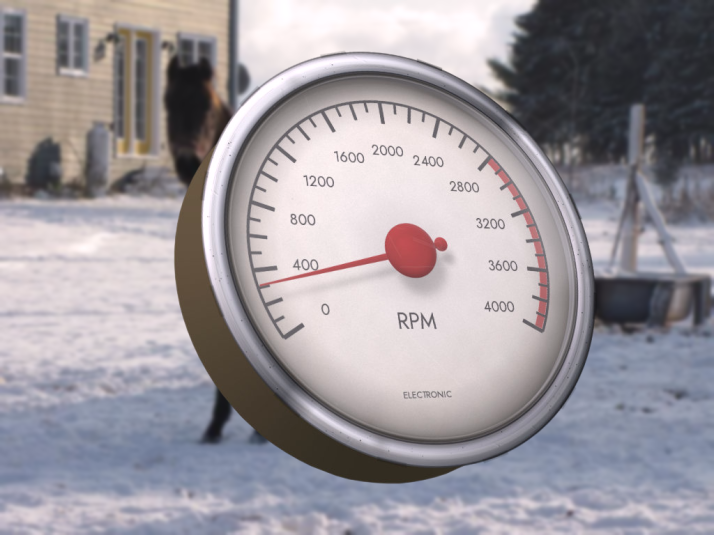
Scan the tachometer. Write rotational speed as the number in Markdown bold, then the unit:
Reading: **300** rpm
